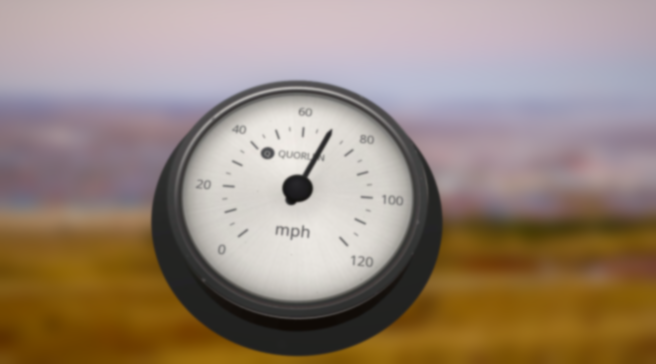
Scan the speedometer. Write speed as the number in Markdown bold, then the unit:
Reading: **70** mph
